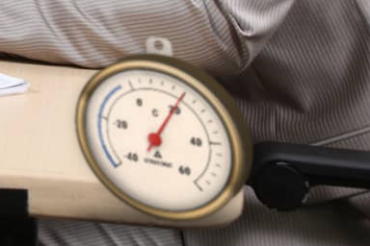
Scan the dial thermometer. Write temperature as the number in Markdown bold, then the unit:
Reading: **20** °C
